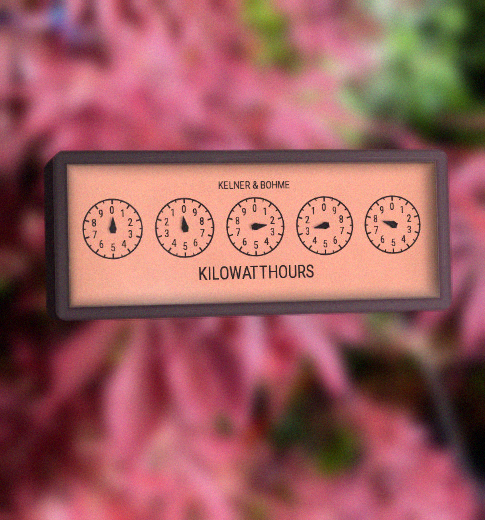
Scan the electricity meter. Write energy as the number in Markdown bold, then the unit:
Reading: **228** kWh
